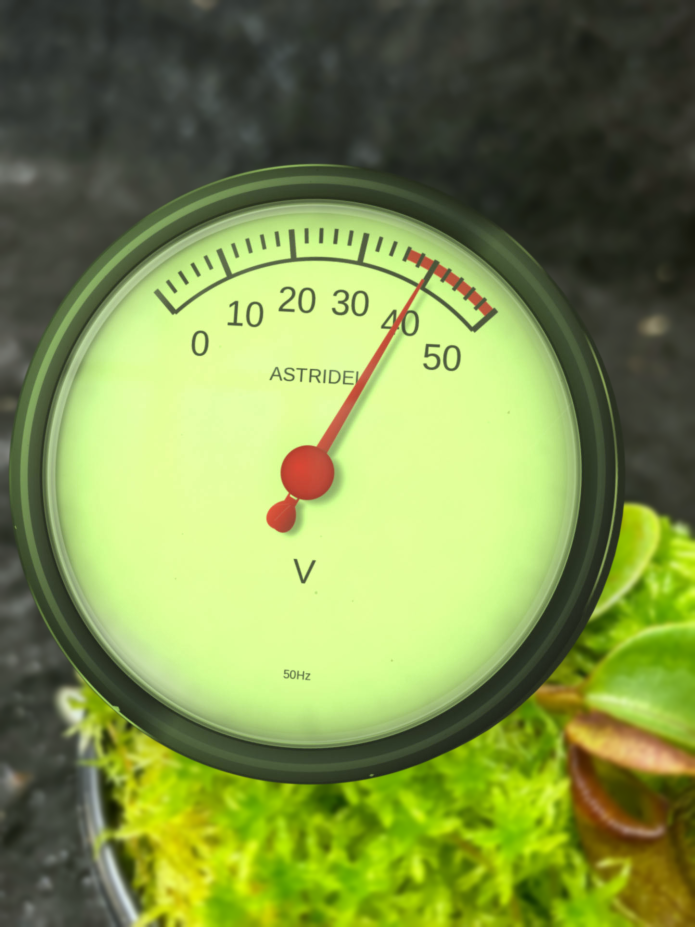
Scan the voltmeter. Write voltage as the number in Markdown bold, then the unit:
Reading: **40** V
